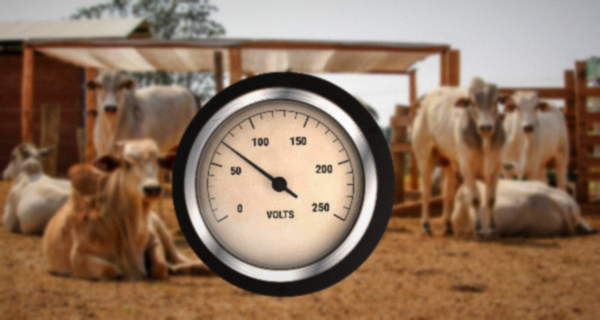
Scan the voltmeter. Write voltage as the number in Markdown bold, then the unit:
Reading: **70** V
